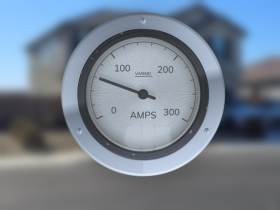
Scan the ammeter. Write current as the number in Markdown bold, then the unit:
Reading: **60** A
